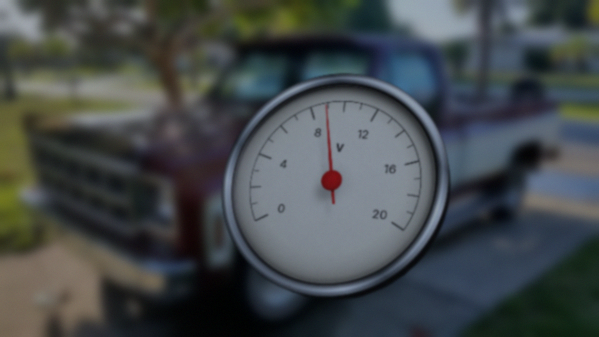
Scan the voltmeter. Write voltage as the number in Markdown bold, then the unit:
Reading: **9** V
